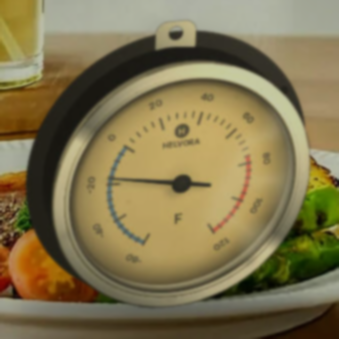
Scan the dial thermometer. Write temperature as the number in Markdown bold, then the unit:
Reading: **-16** °F
